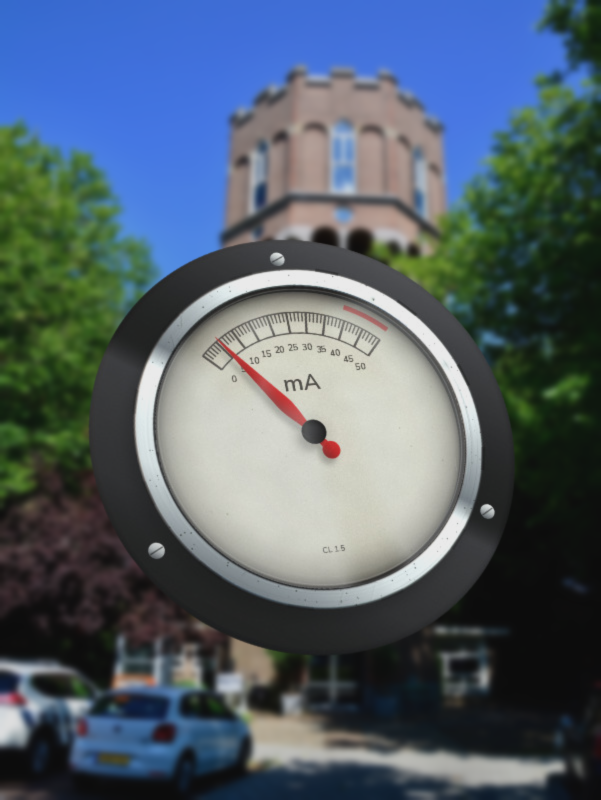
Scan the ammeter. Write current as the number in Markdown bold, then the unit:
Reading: **5** mA
